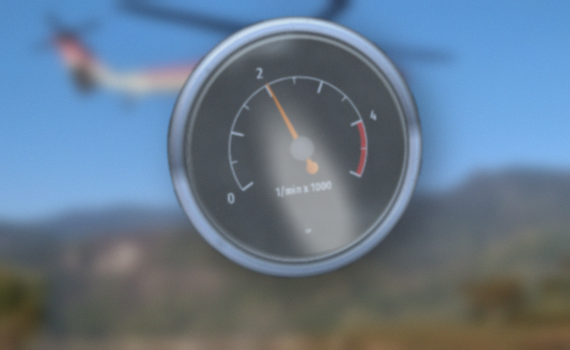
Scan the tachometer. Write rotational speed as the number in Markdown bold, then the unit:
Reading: **2000** rpm
